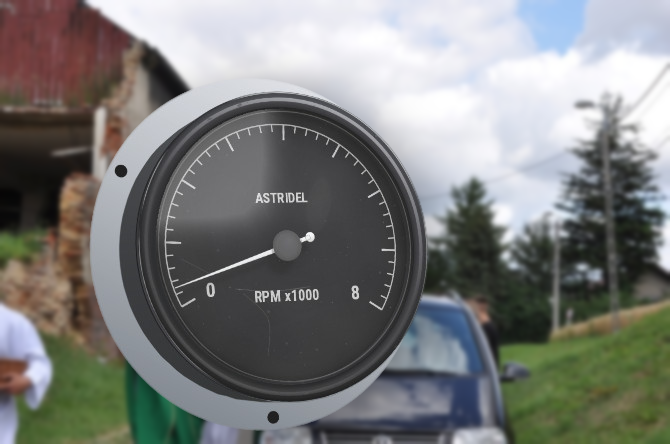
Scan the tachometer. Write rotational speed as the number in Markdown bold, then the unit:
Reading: **300** rpm
